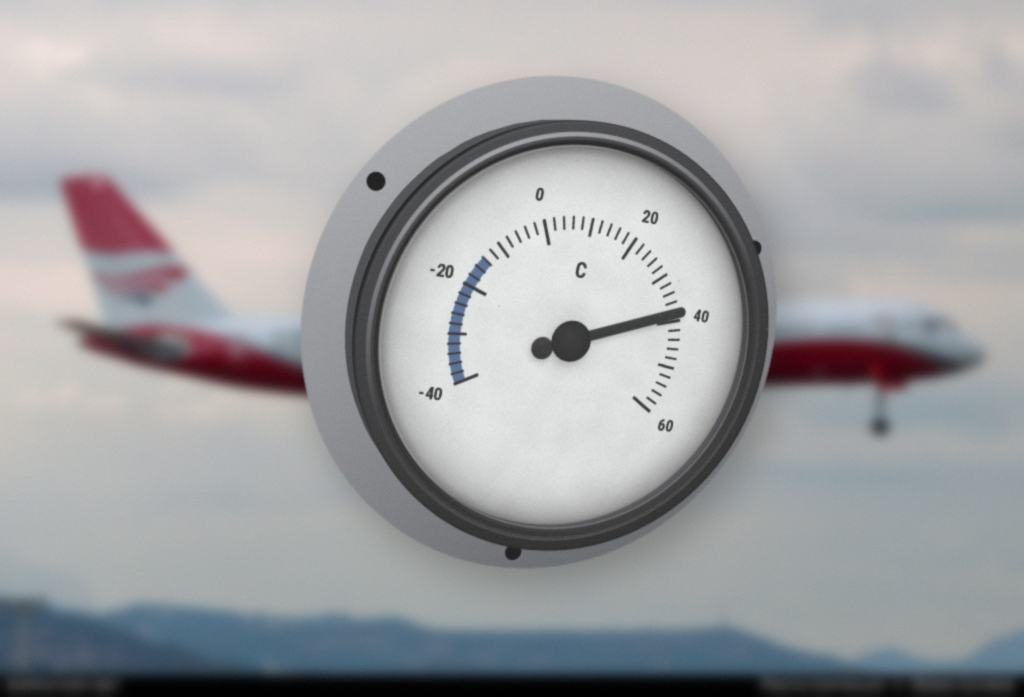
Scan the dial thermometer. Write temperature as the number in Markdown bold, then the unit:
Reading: **38** °C
